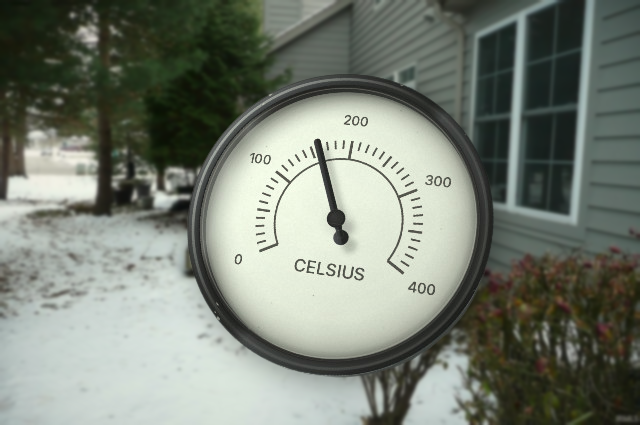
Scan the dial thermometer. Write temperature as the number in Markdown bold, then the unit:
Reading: **160** °C
